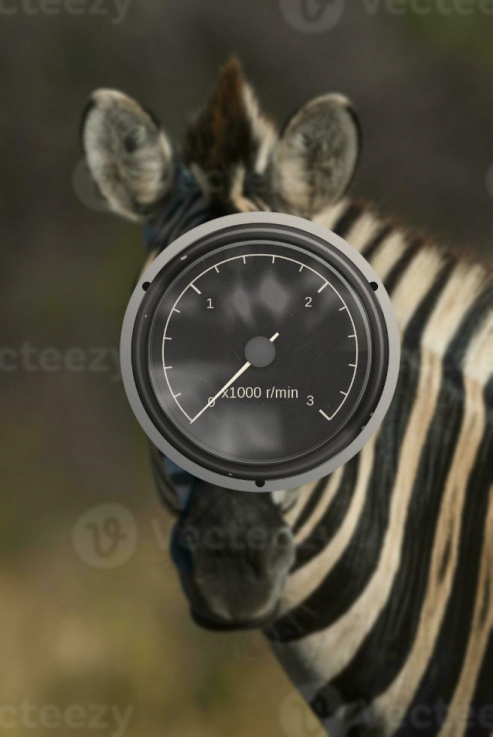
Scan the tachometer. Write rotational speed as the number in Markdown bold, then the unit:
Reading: **0** rpm
